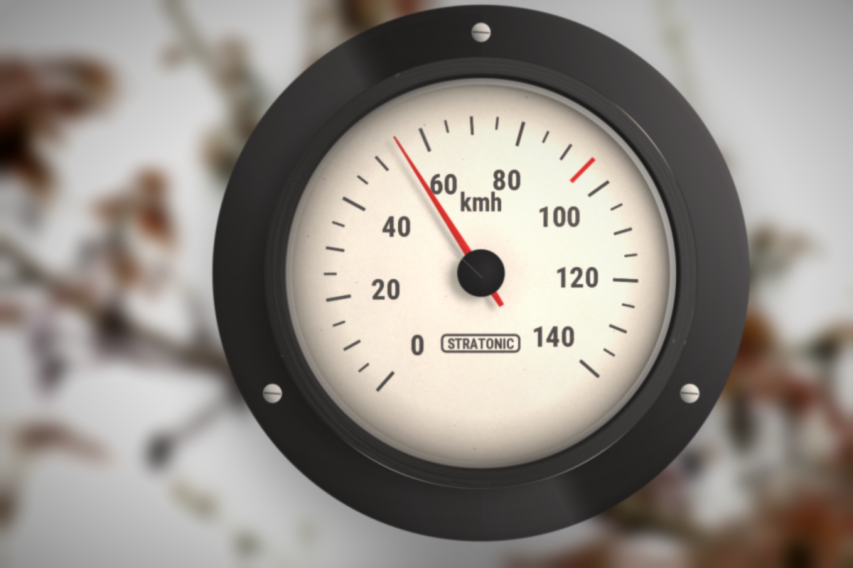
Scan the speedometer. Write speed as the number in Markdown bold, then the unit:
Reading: **55** km/h
